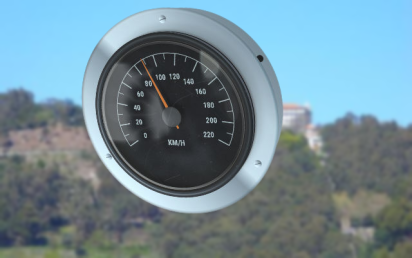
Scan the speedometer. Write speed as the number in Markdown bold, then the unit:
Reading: **90** km/h
